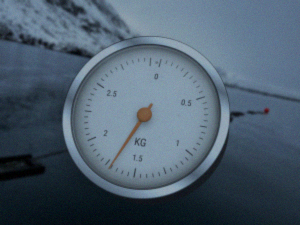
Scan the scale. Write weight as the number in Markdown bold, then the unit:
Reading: **1.7** kg
